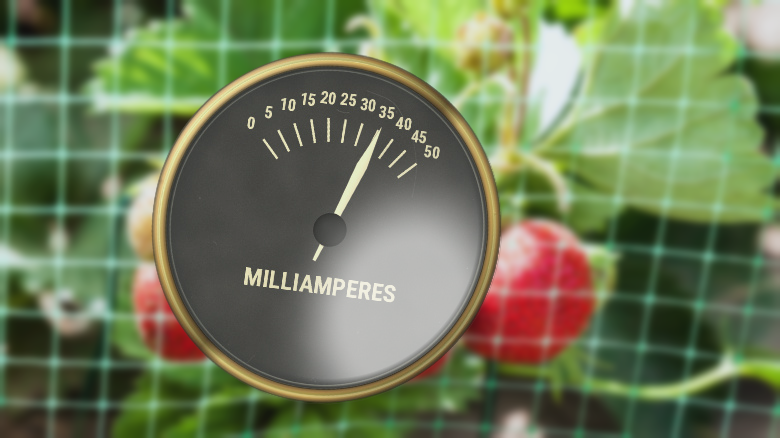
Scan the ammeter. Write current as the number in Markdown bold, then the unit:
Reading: **35** mA
